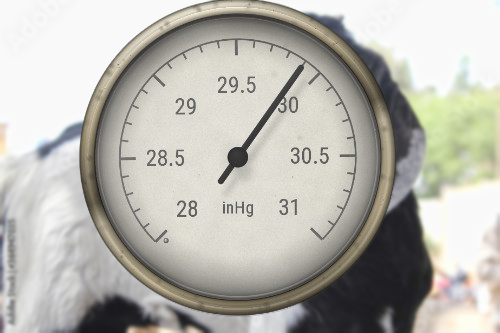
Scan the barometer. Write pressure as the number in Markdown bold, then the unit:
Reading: **29.9** inHg
